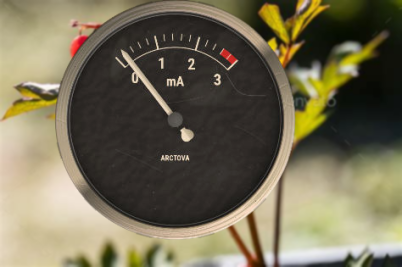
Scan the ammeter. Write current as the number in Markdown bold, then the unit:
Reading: **0.2** mA
